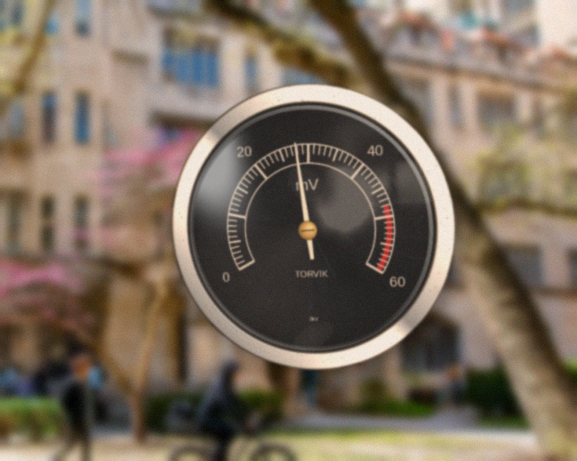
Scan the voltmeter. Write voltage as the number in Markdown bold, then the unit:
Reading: **28** mV
